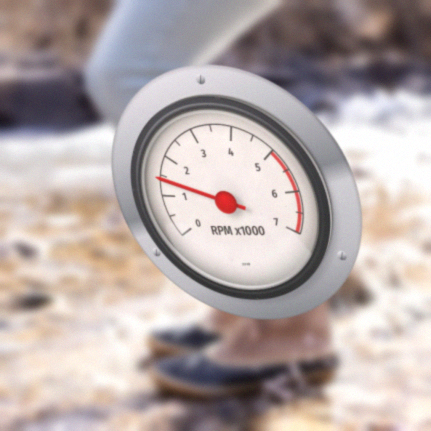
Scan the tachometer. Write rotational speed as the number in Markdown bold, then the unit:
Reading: **1500** rpm
